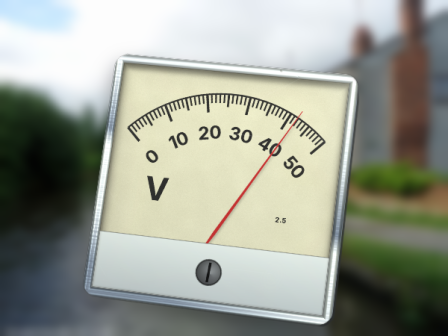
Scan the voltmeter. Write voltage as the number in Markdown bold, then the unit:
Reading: **42** V
